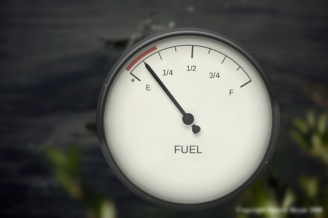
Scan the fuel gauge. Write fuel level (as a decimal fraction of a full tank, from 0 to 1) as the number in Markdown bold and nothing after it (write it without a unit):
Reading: **0.125**
